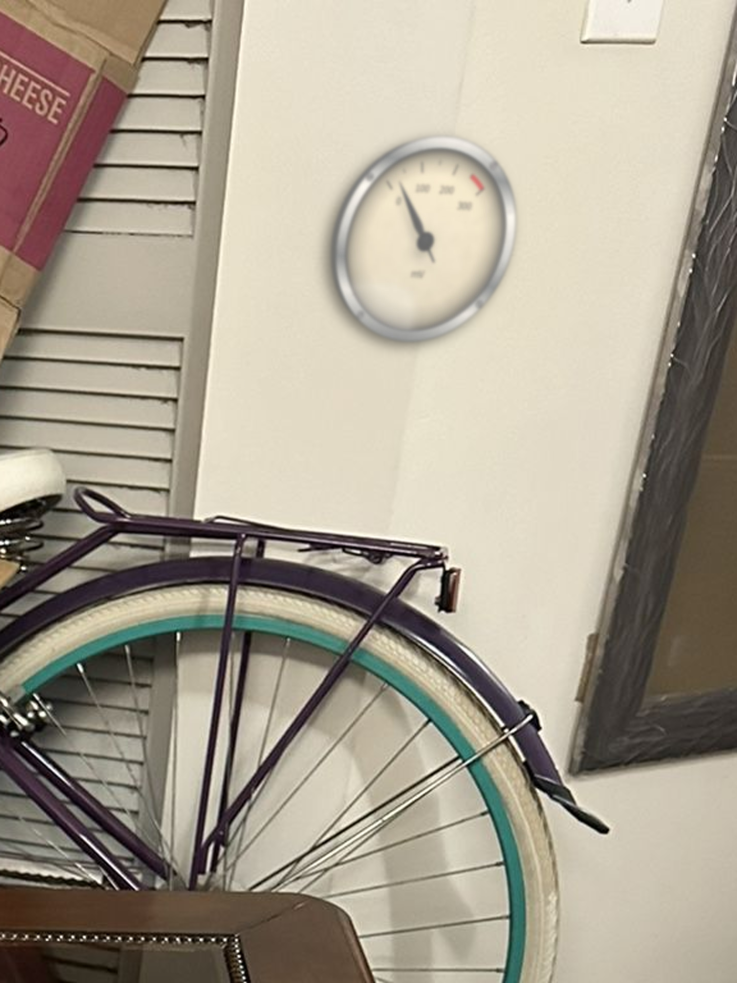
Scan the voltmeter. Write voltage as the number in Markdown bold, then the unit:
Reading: **25** mV
